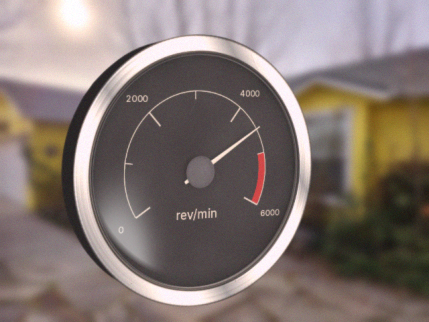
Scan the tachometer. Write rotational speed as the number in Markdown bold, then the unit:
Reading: **4500** rpm
